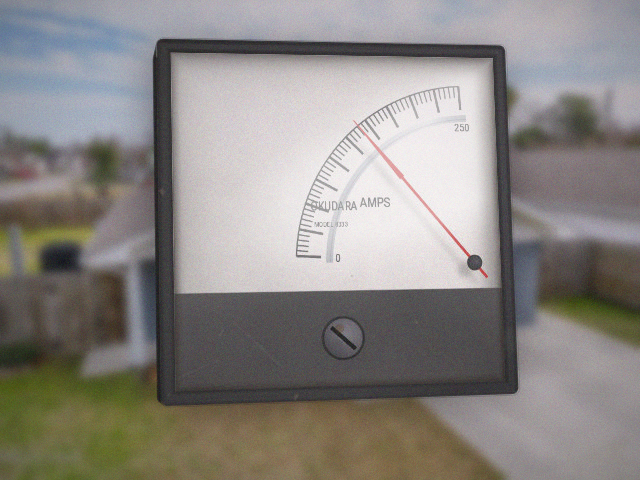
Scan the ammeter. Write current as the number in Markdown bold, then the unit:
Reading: **140** A
